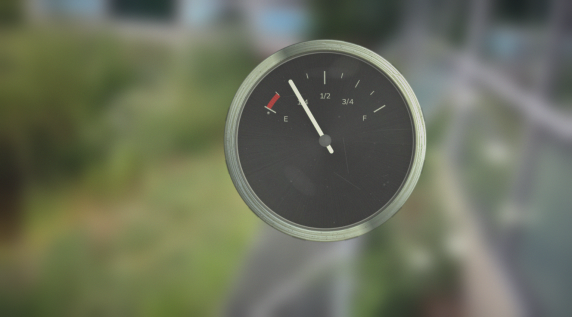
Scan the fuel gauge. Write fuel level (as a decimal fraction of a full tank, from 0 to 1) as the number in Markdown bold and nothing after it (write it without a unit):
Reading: **0.25**
